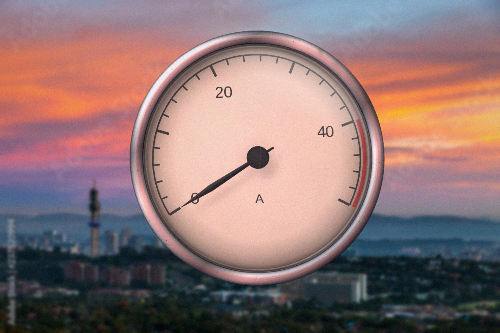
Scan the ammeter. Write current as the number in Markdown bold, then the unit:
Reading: **0** A
